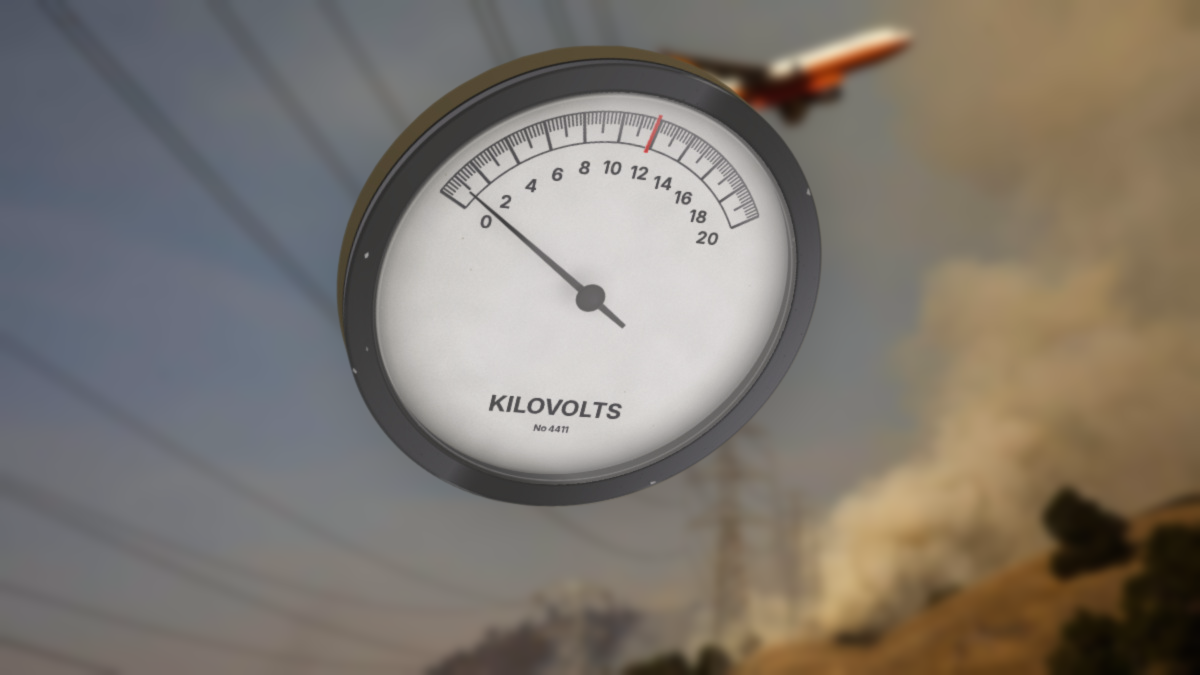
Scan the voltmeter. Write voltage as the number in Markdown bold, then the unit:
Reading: **1** kV
